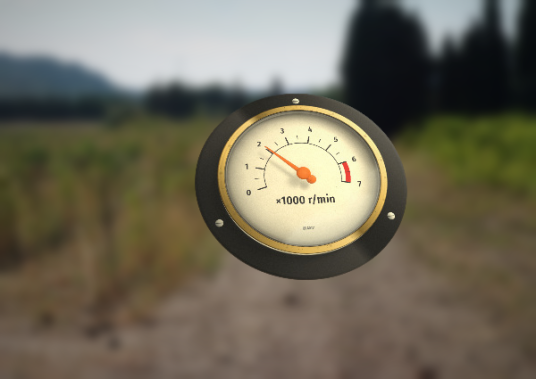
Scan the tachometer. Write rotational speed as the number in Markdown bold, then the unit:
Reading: **2000** rpm
